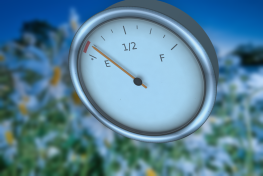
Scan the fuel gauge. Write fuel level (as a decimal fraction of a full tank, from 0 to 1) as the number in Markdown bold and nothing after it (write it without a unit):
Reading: **0.125**
